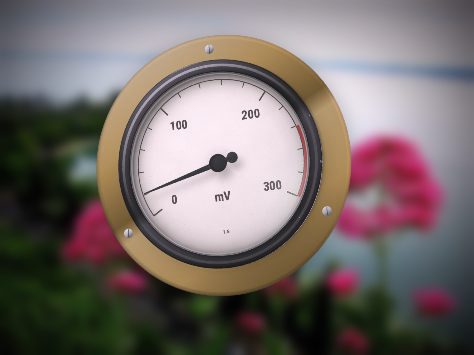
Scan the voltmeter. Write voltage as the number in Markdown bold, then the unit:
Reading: **20** mV
